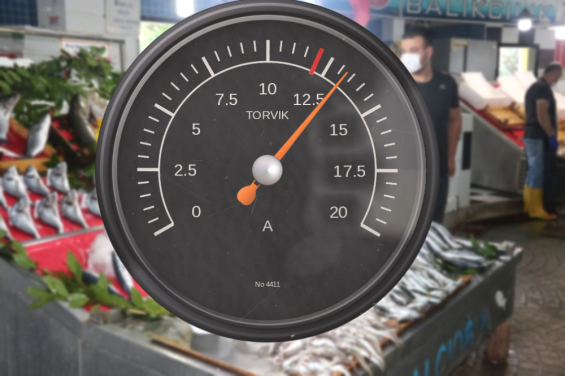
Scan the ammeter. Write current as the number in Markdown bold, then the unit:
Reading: **13.25** A
